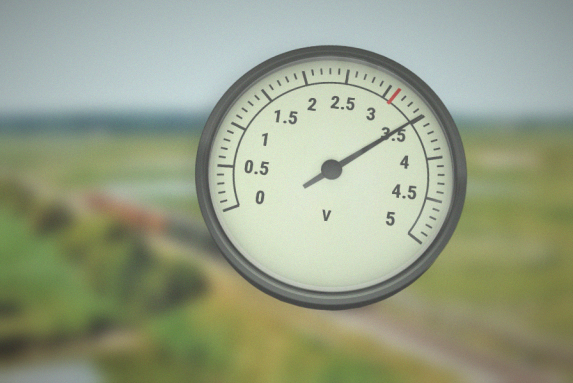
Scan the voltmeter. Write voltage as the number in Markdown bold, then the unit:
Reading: **3.5** V
